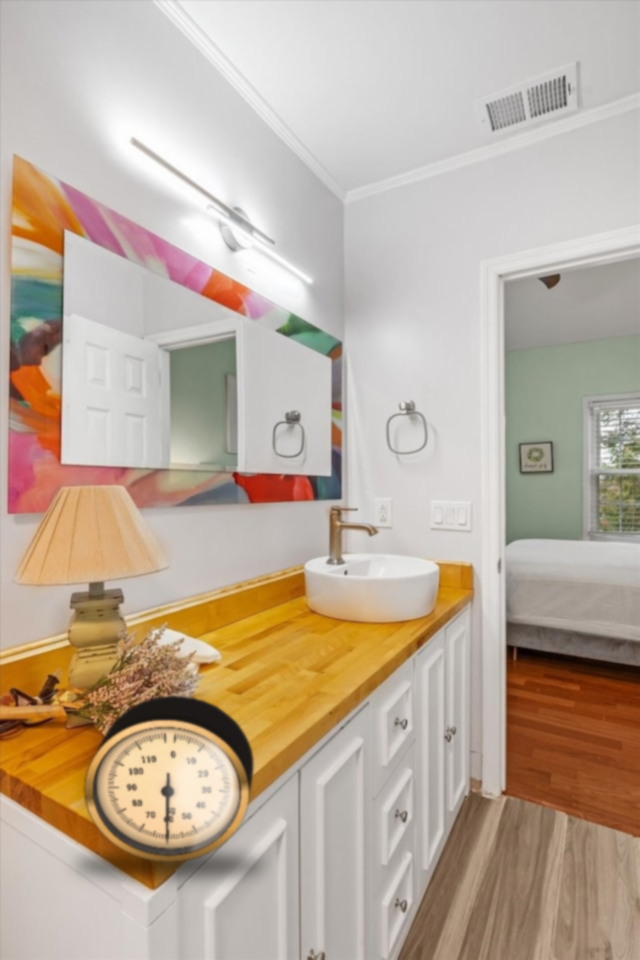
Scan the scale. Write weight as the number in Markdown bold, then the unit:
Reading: **60** kg
